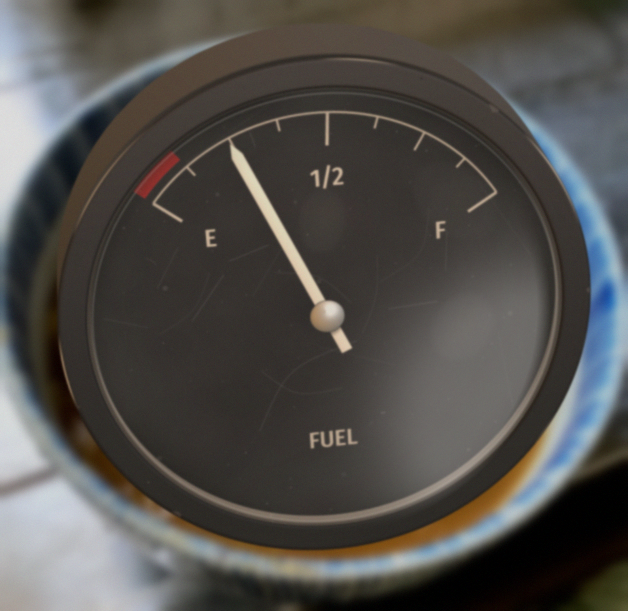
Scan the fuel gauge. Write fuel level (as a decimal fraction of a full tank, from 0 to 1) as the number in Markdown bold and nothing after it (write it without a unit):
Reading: **0.25**
